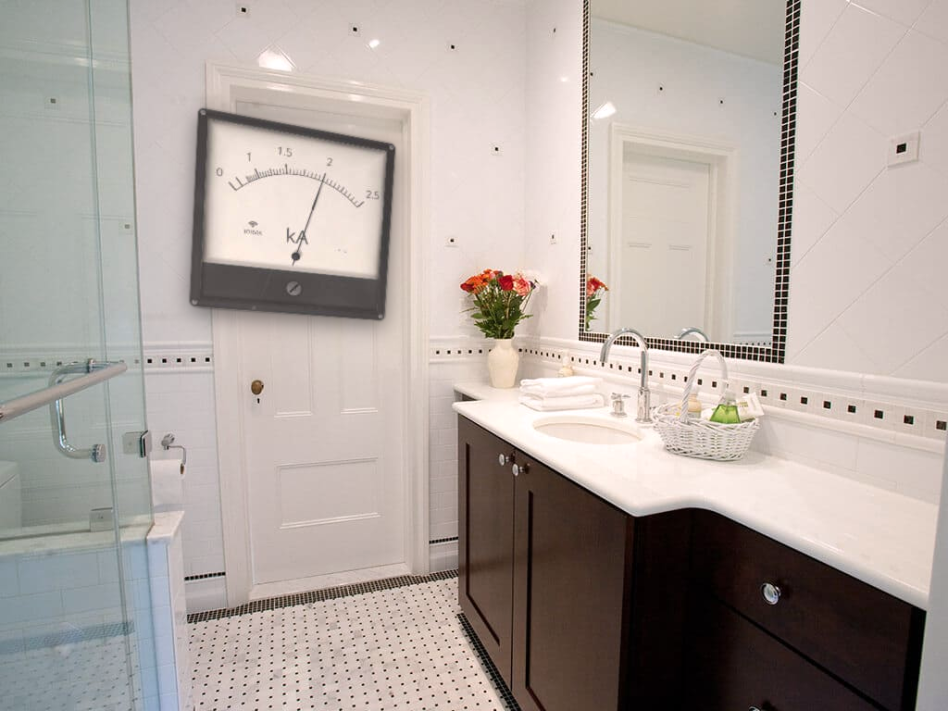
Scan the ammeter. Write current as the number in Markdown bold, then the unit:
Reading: **2** kA
